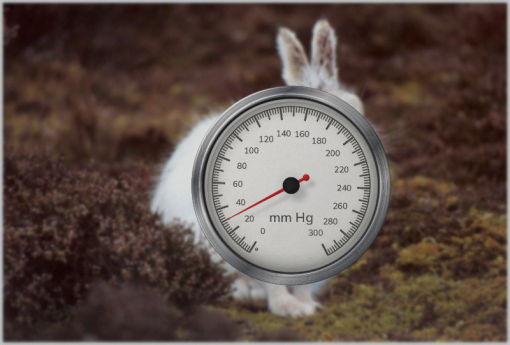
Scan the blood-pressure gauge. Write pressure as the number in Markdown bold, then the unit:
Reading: **30** mmHg
